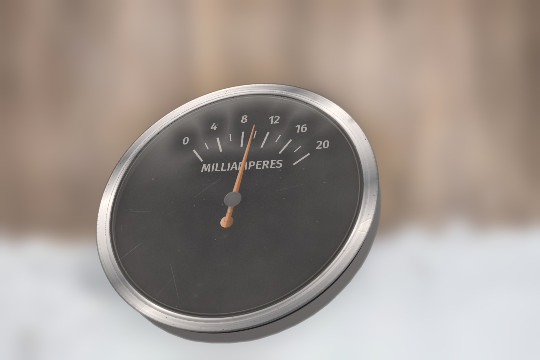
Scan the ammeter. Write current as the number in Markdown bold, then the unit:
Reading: **10** mA
